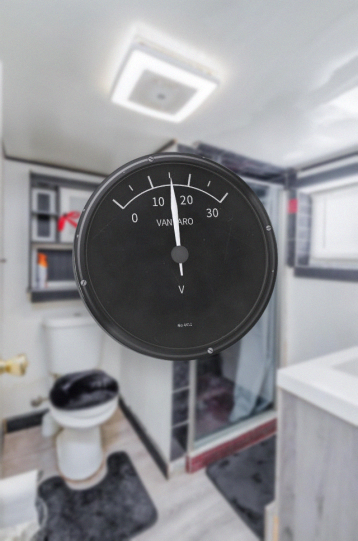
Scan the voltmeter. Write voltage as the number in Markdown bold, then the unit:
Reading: **15** V
